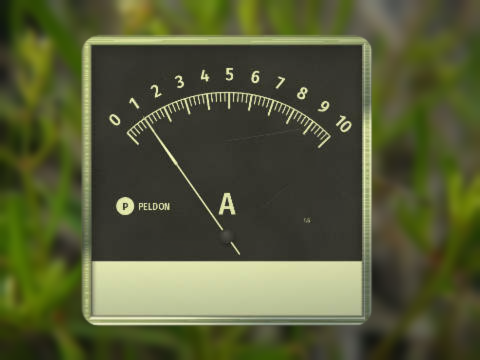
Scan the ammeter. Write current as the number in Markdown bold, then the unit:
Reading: **1** A
